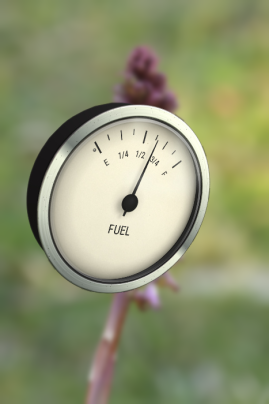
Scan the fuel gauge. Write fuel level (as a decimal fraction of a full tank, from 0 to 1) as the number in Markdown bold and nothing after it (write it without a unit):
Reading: **0.625**
